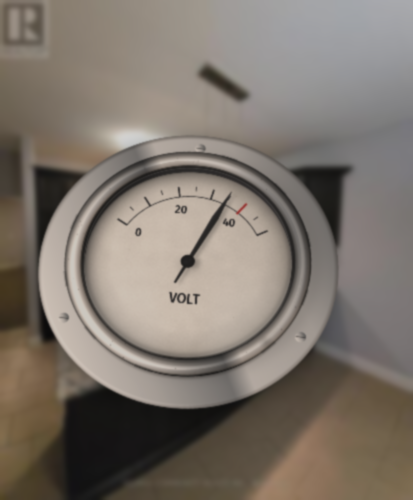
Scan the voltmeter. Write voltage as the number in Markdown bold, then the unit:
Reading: **35** V
